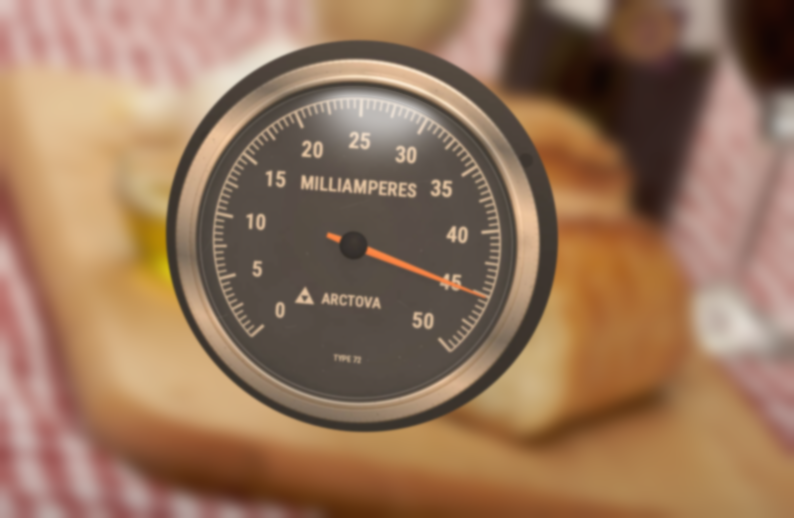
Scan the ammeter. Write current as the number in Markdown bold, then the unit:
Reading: **45** mA
